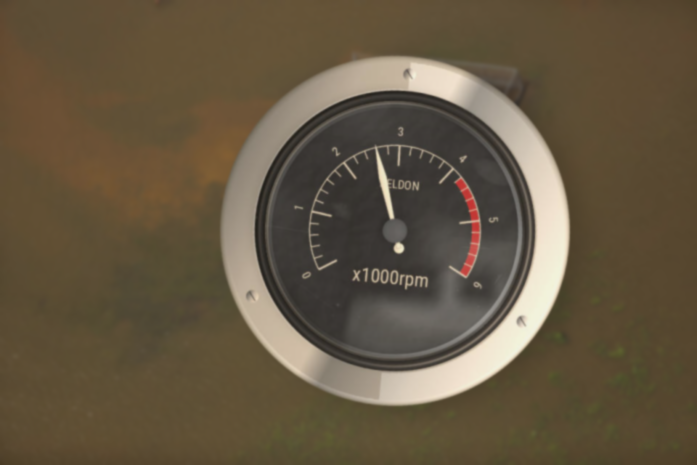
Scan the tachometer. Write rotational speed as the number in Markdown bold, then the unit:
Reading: **2600** rpm
